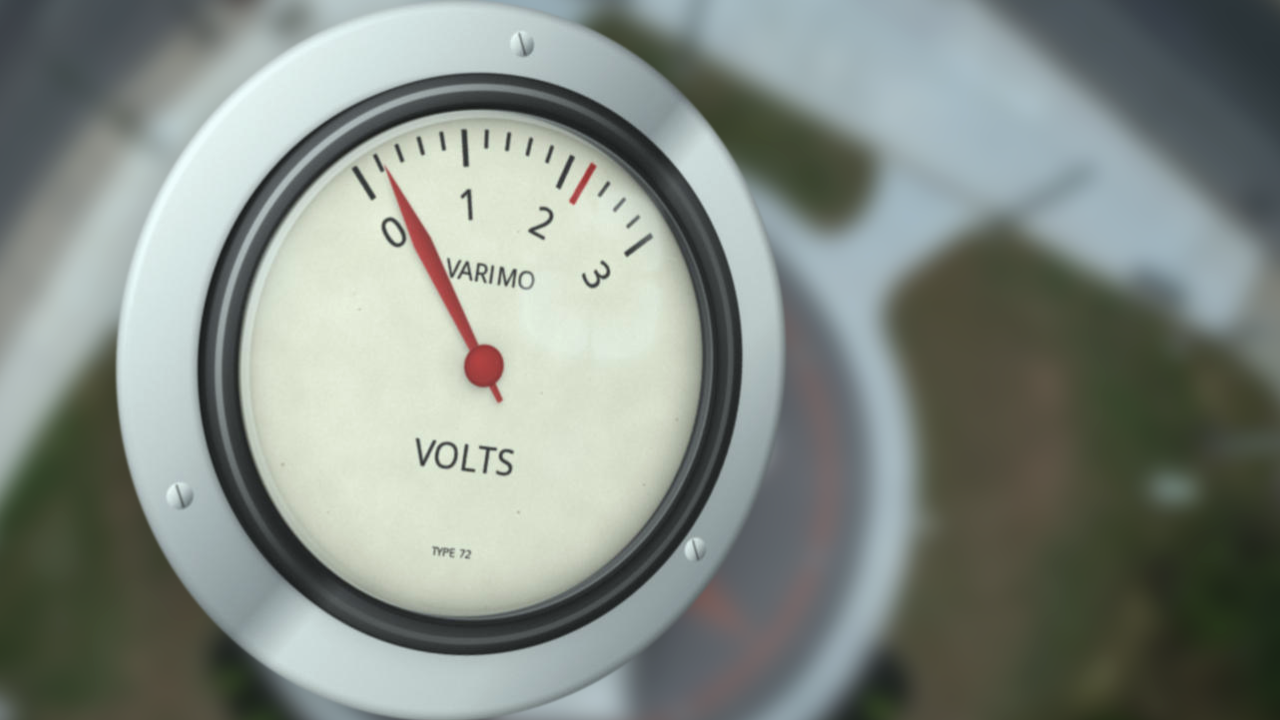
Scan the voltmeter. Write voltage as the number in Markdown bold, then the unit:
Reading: **0.2** V
